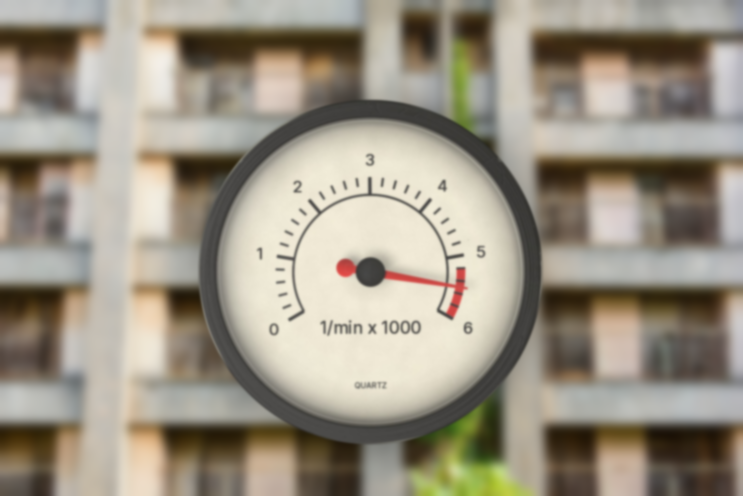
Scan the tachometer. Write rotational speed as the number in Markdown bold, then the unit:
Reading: **5500** rpm
